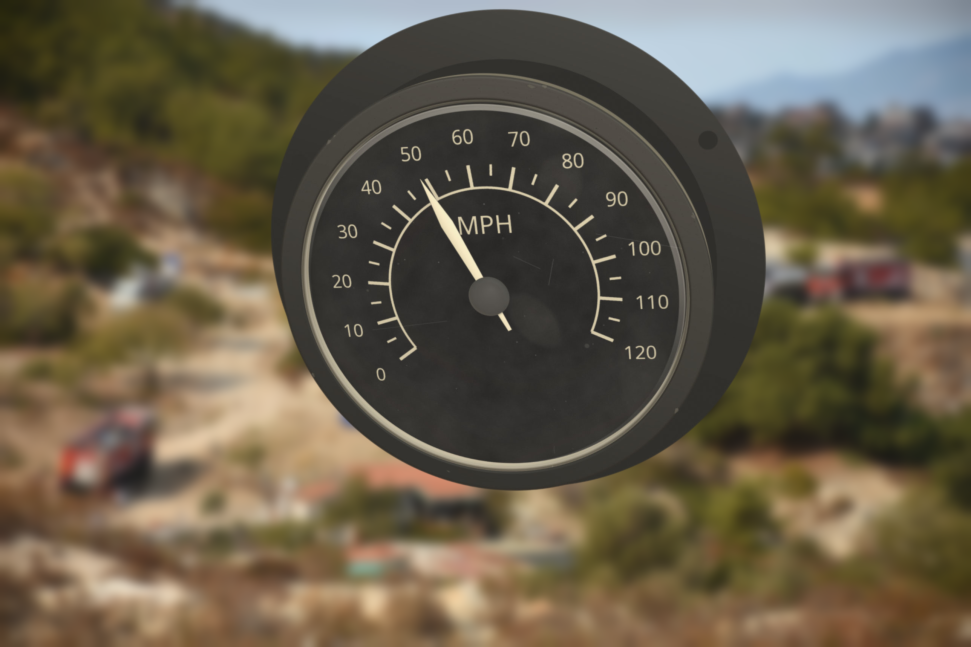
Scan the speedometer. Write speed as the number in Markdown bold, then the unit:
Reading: **50** mph
